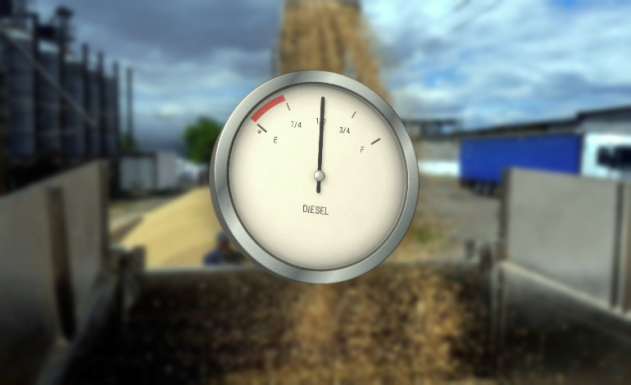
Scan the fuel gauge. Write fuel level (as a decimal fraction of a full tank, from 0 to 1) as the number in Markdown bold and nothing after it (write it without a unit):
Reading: **0.5**
